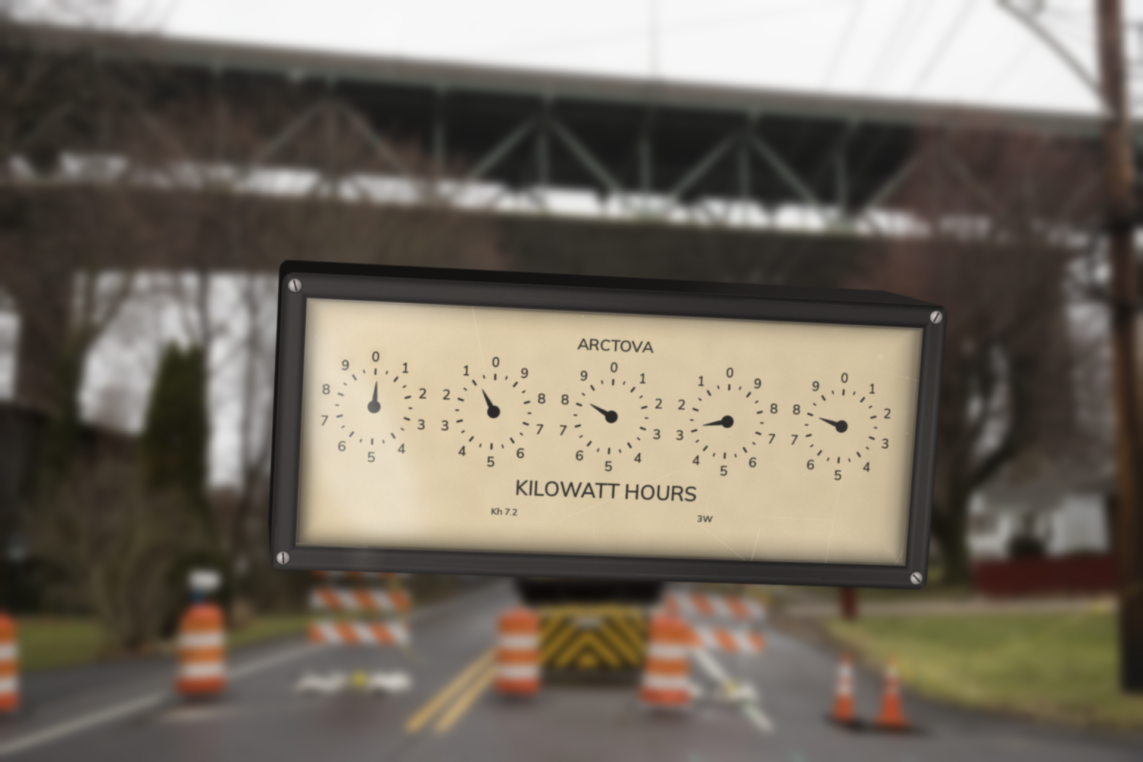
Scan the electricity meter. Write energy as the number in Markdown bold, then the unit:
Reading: **828** kWh
